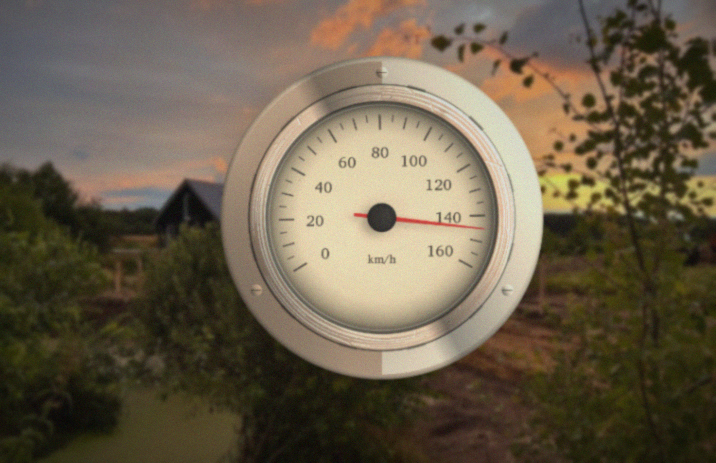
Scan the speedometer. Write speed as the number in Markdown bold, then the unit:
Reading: **145** km/h
